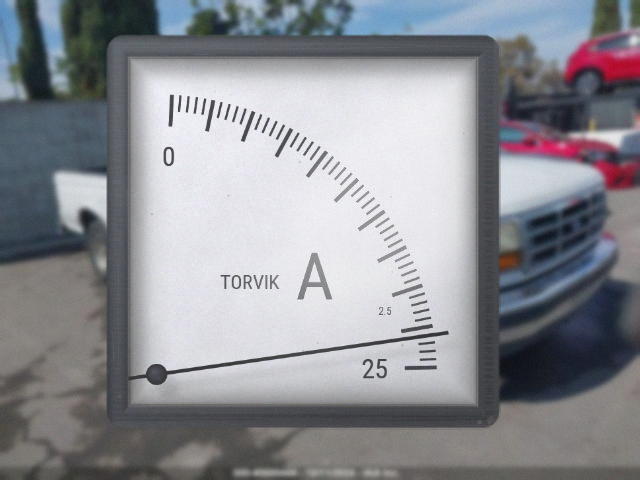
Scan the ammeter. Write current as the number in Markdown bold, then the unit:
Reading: **23** A
